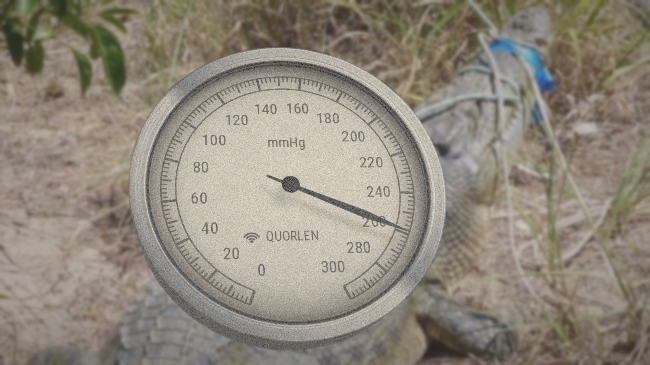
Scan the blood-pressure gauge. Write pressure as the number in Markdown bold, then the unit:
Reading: **260** mmHg
